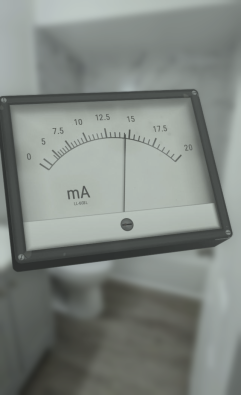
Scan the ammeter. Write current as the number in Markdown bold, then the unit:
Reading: **14.5** mA
